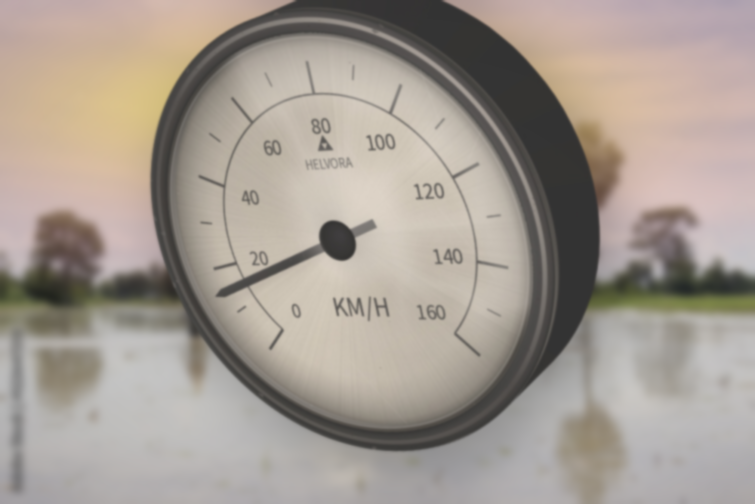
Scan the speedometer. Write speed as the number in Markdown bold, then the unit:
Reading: **15** km/h
